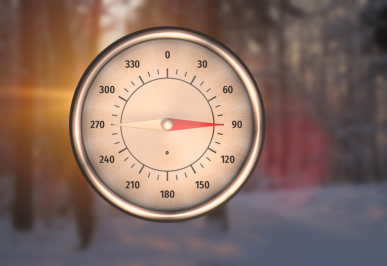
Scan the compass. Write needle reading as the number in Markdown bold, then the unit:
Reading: **90** °
